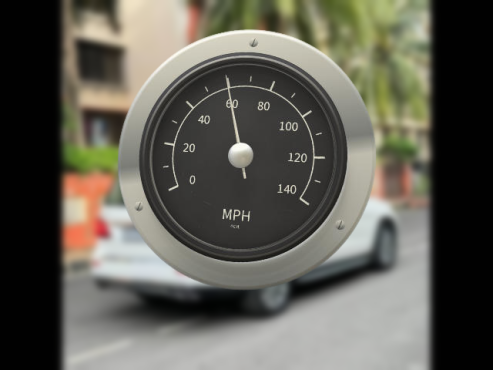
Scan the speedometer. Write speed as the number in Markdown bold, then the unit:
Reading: **60** mph
